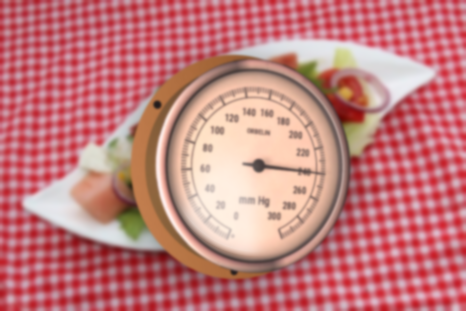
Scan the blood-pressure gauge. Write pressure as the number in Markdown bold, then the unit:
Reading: **240** mmHg
